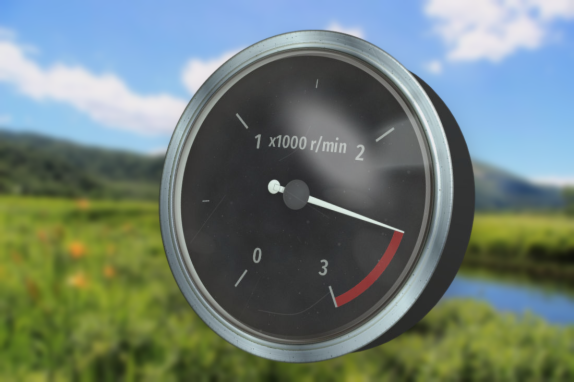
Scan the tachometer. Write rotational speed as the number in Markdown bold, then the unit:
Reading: **2500** rpm
